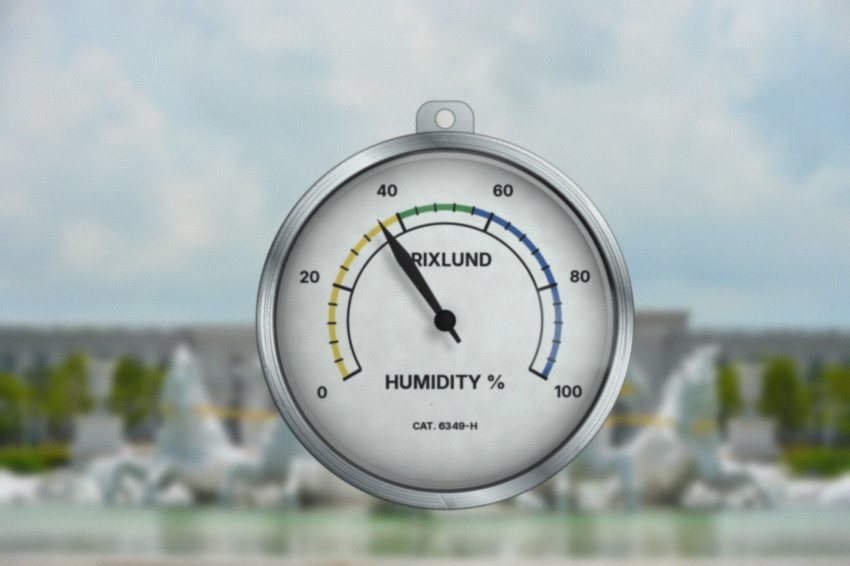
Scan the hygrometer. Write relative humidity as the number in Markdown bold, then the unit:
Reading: **36** %
